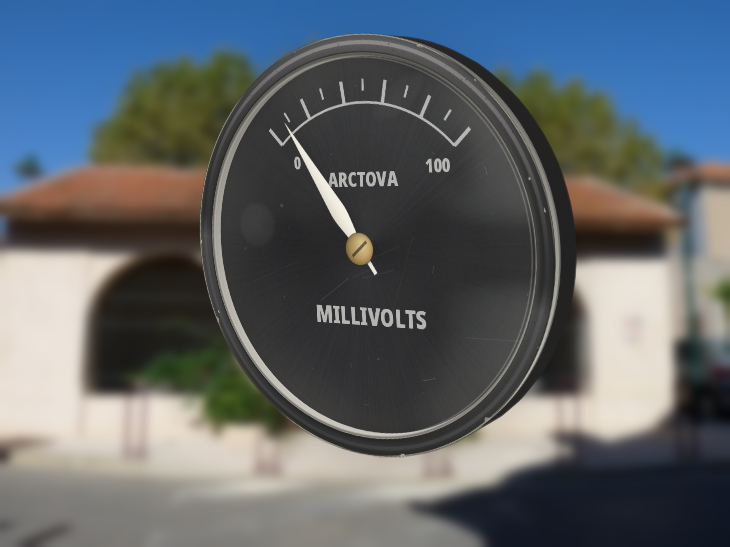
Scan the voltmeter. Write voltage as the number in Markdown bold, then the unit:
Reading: **10** mV
